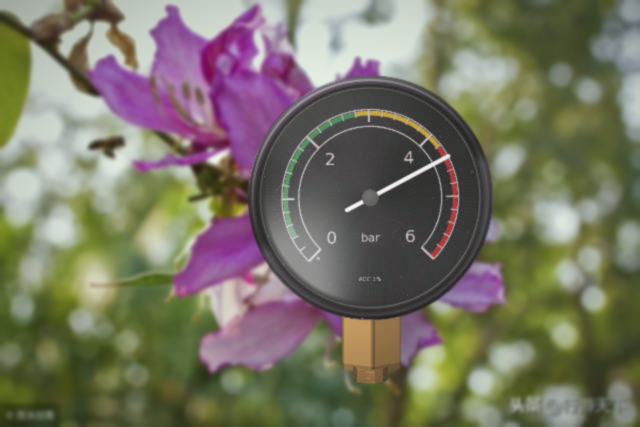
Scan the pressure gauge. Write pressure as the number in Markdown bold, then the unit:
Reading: **4.4** bar
